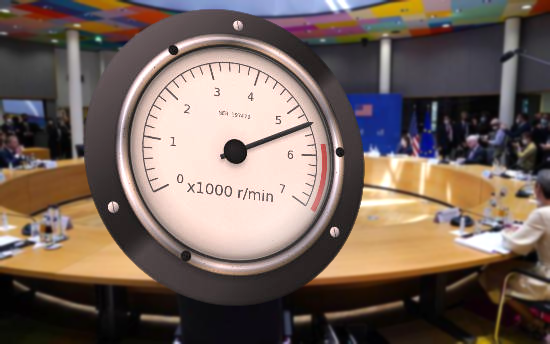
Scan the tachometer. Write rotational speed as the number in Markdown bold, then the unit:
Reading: **5400** rpm
